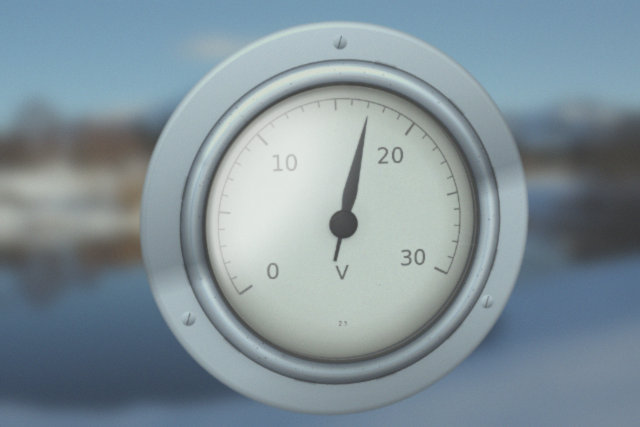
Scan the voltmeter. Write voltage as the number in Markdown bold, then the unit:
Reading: **17** V
